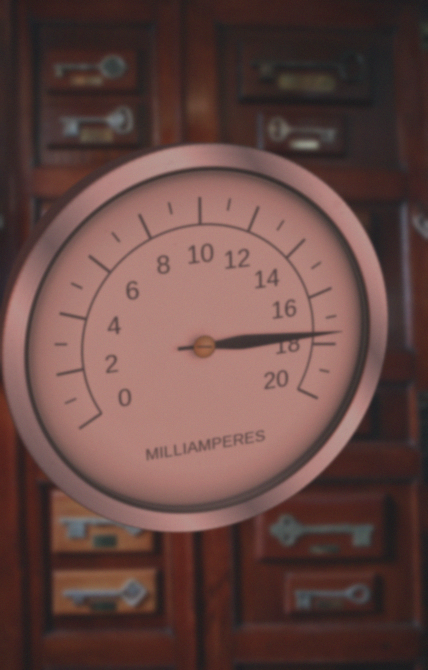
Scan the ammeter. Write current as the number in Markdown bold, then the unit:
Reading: **17.5** mA
